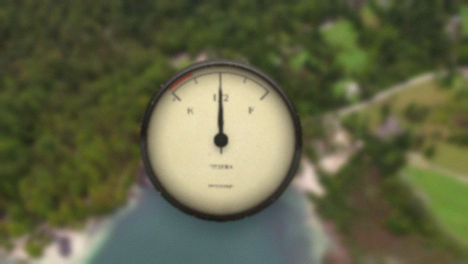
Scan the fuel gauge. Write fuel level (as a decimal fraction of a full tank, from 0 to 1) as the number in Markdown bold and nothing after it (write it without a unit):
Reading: **0.5**
